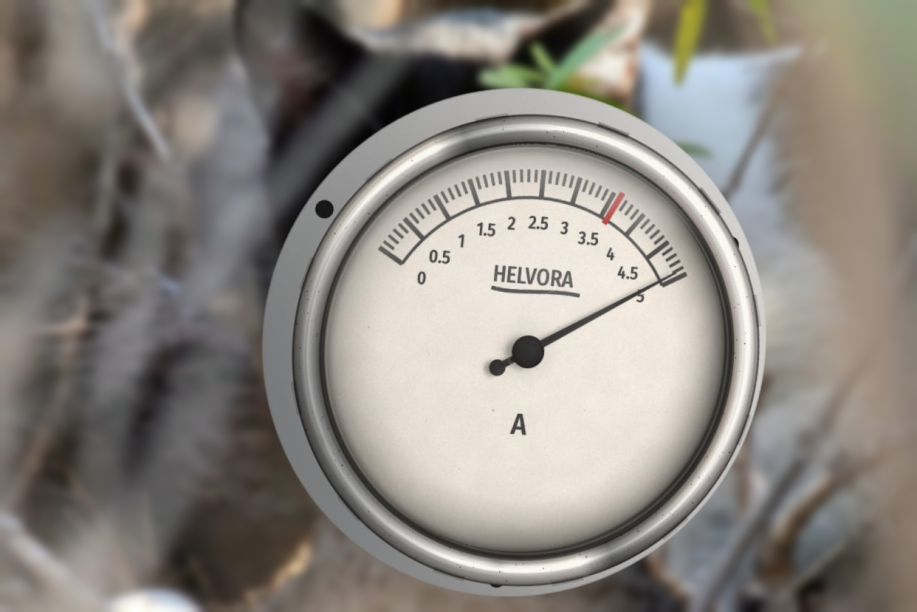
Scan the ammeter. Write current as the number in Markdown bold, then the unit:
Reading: **4.9** A
